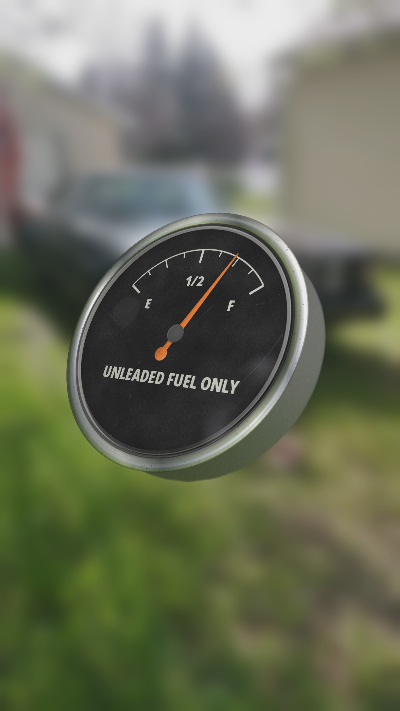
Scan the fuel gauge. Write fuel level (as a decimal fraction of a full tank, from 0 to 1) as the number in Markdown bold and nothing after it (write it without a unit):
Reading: **0.75**
